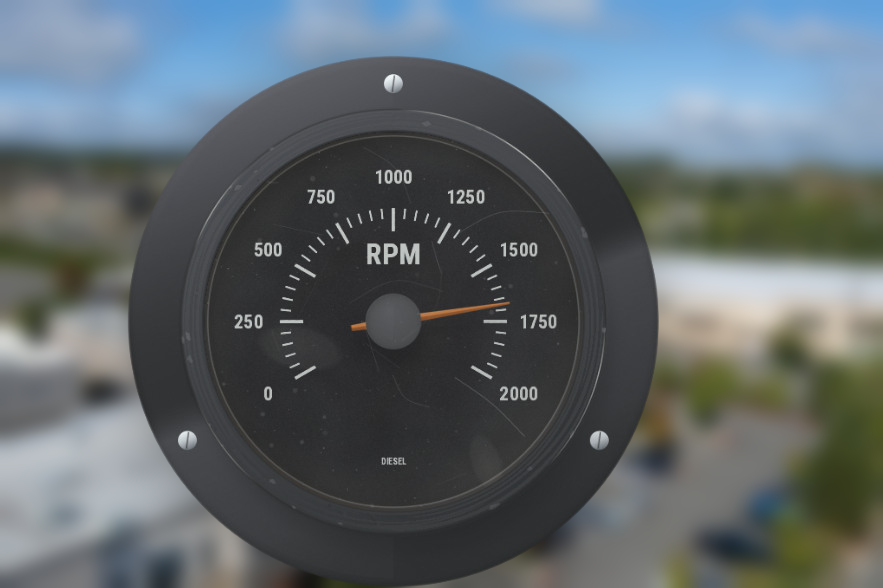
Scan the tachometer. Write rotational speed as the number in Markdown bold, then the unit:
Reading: **1675** rpm
